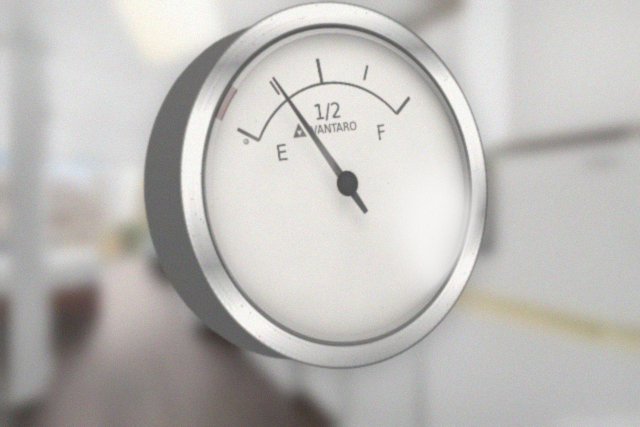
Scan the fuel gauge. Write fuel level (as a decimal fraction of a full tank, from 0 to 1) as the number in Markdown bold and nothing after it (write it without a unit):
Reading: **0.25**
